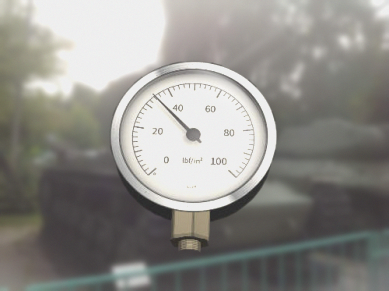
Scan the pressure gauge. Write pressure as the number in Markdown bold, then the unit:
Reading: **34** psi
